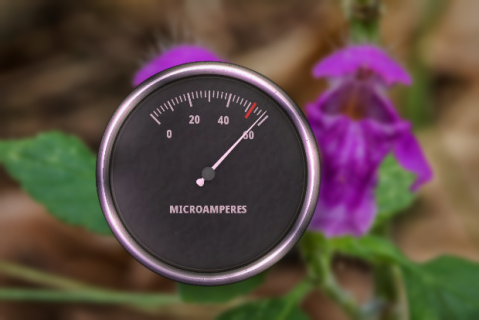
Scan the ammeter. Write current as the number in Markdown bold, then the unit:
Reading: **58** µA
